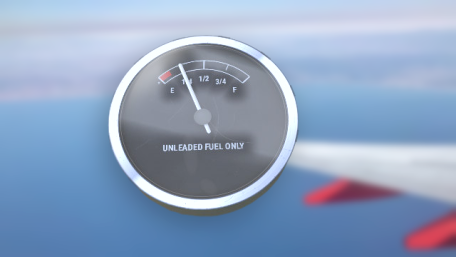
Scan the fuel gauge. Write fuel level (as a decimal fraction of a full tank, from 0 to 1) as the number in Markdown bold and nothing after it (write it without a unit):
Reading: **0.25**
